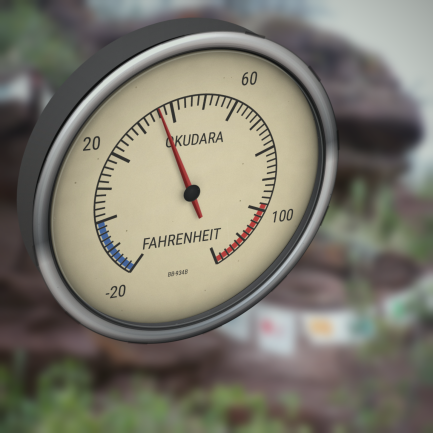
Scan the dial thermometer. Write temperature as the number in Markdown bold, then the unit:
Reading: **36** °F
